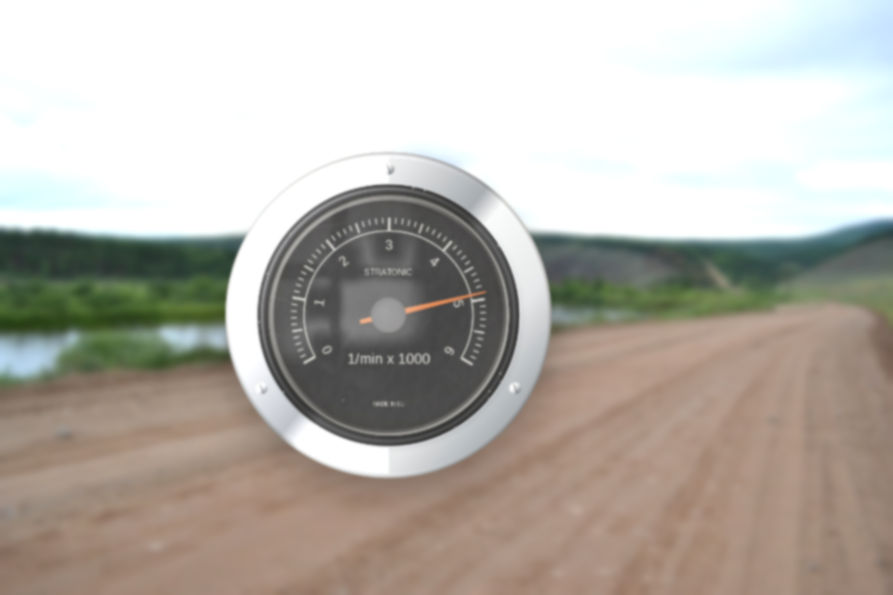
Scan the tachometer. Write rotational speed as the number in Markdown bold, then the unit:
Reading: **4900** rpm
